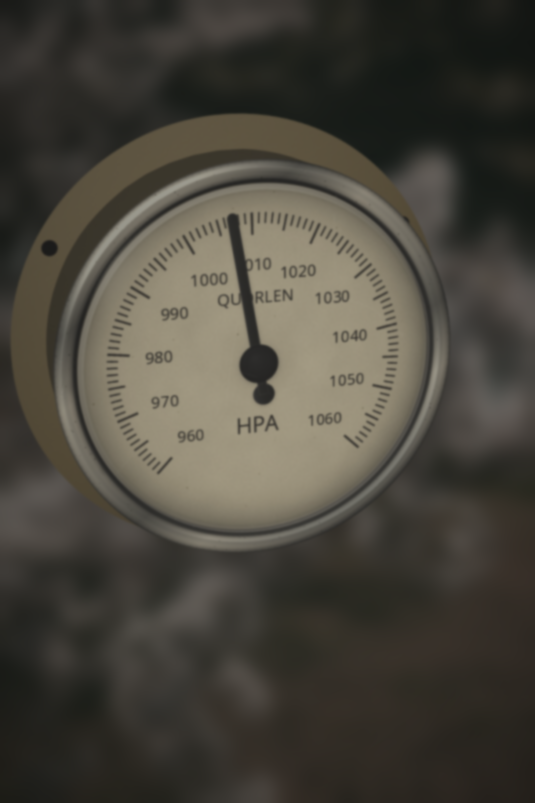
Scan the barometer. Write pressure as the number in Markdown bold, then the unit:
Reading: **1007** hPa
